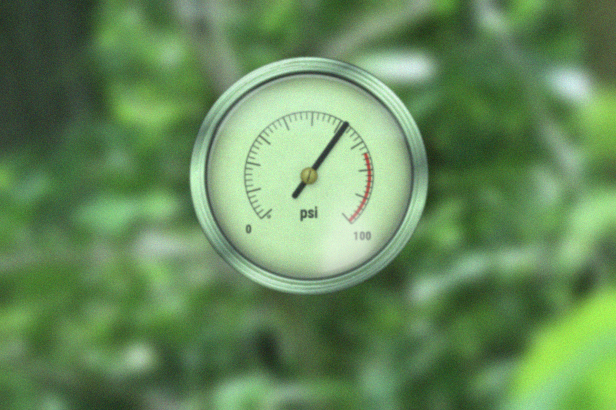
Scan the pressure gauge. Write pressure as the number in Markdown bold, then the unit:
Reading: **62** psi
